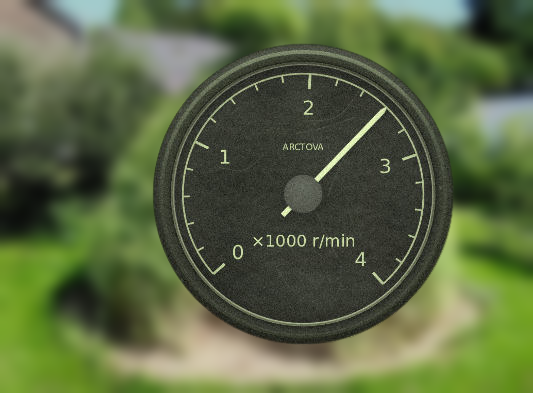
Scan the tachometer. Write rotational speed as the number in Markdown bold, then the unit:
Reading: **2600** rpm
